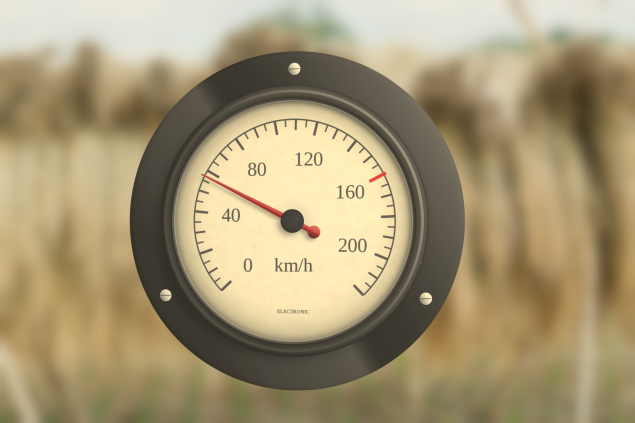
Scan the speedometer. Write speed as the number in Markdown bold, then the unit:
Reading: **57.5** km/h
